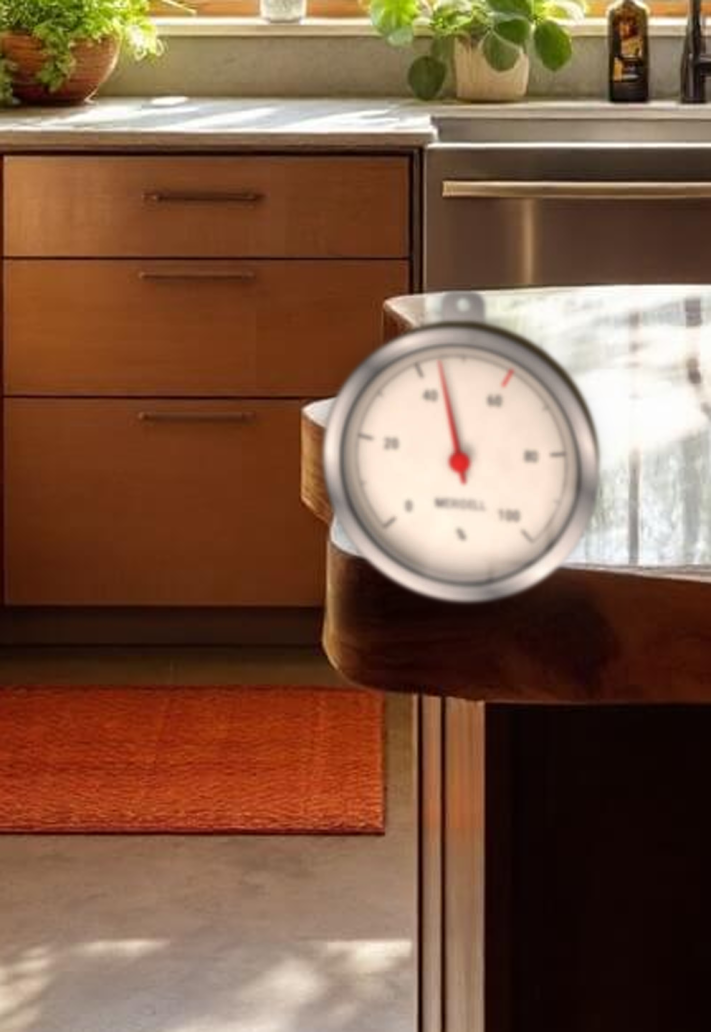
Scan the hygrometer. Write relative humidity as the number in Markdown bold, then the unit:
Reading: **45** %
